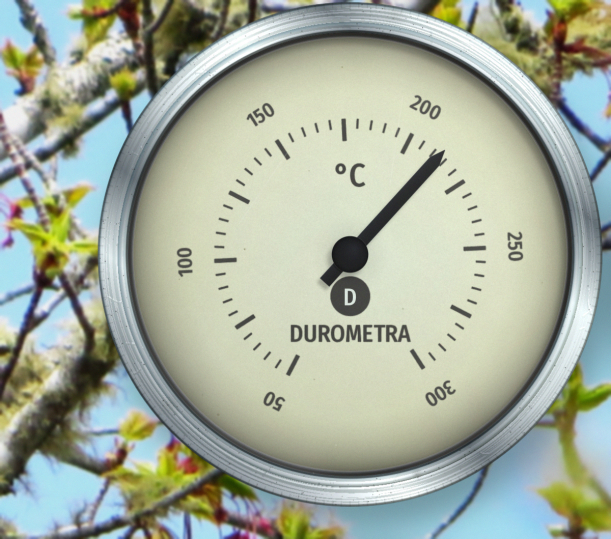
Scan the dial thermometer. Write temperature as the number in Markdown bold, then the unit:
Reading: **212.5** °C
